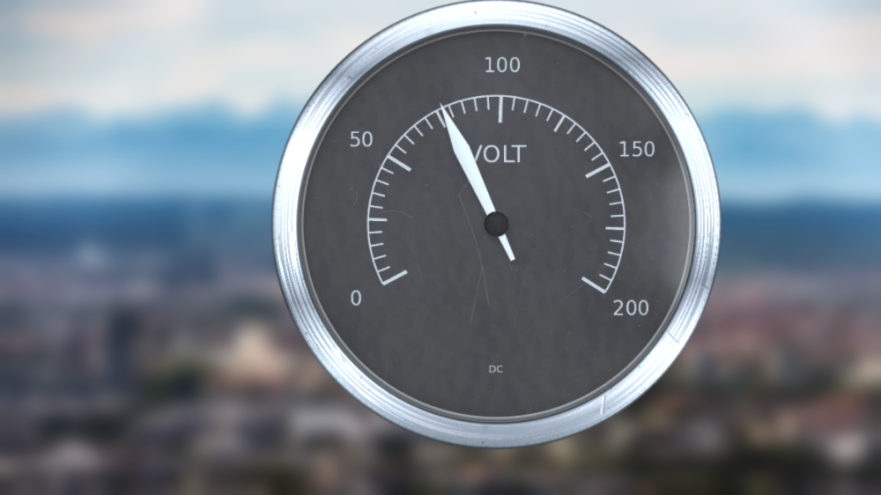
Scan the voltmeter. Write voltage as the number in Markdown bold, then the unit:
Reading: **77.5** V
